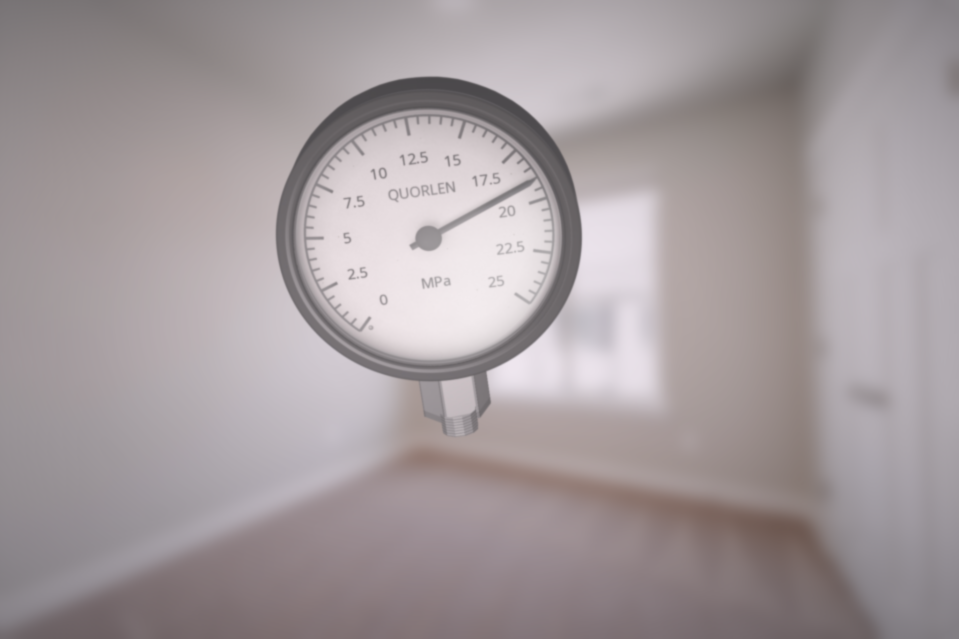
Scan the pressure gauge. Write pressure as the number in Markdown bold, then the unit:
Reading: **19** MPa
